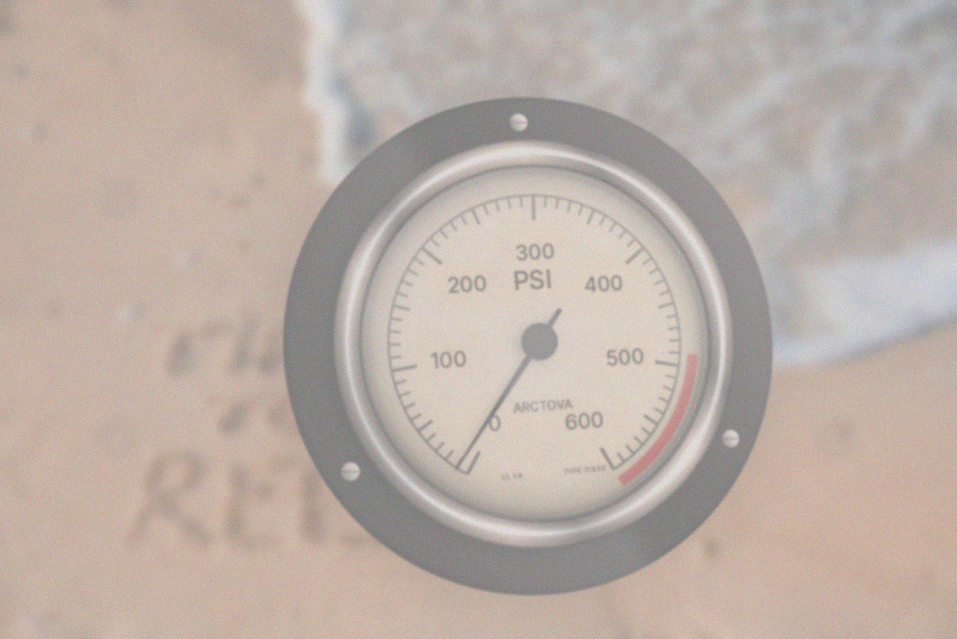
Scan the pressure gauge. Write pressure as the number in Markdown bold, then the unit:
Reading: **10** psi
